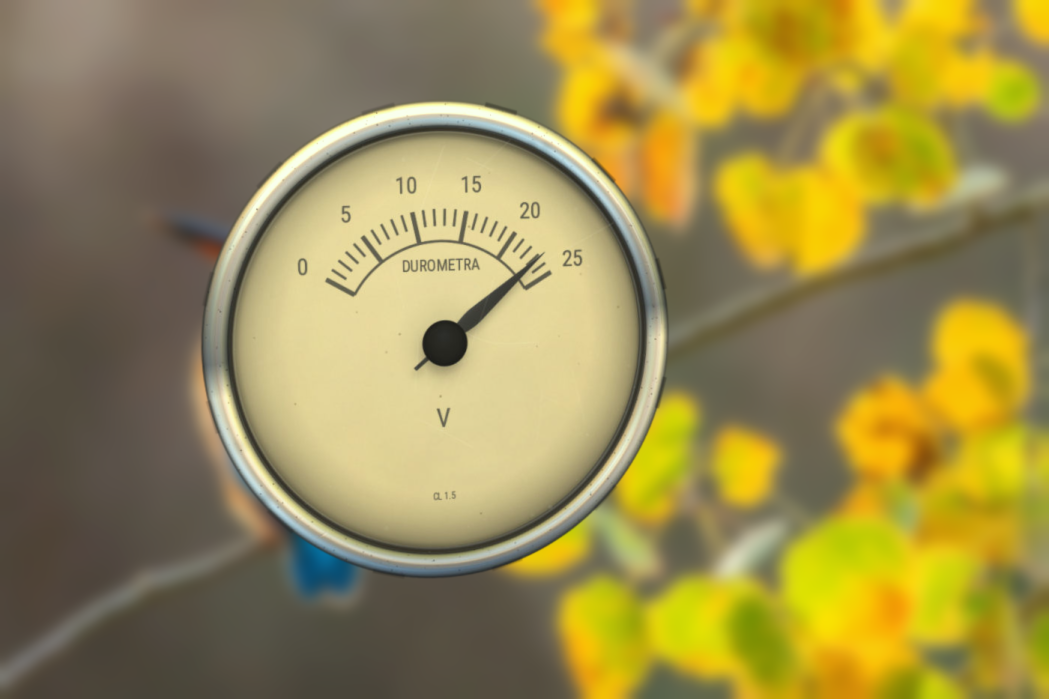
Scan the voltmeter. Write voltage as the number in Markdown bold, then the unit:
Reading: **23** V
